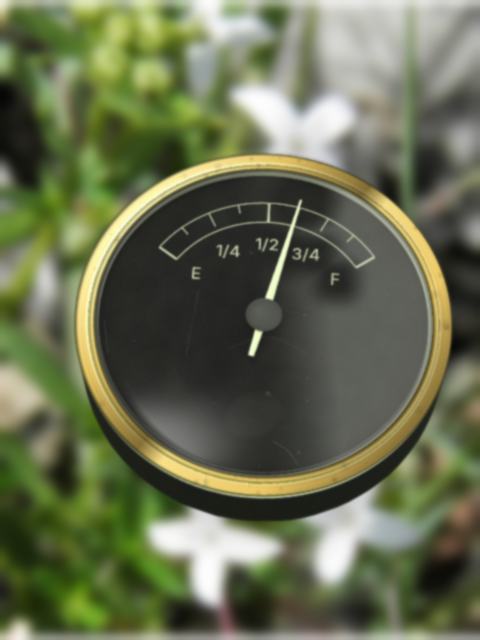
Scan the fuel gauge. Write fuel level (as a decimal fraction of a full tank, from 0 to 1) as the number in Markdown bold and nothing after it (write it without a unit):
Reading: **0.625**
